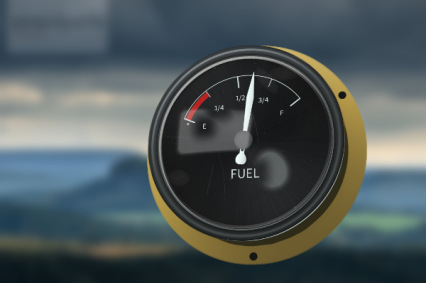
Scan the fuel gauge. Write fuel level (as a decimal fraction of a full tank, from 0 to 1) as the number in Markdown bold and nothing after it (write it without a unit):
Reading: **0.625**
